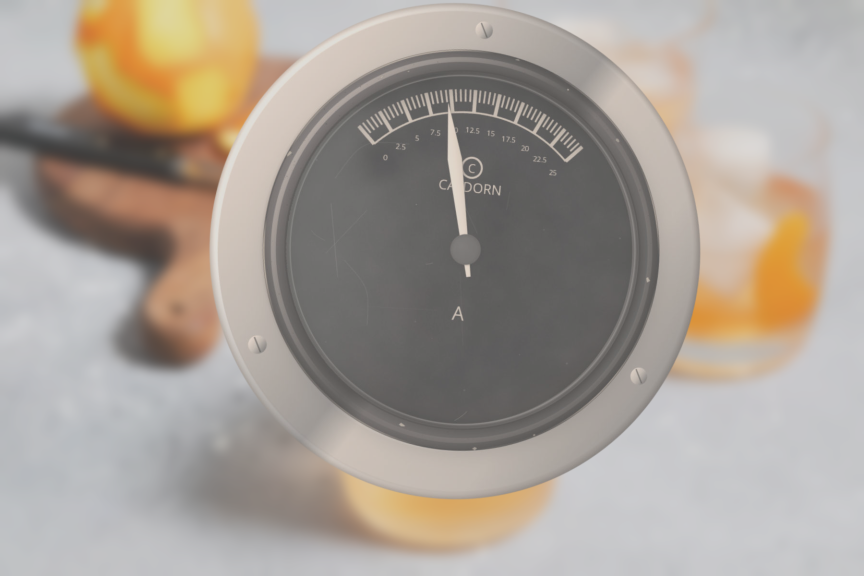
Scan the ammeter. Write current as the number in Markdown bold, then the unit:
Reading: **9.5** A
